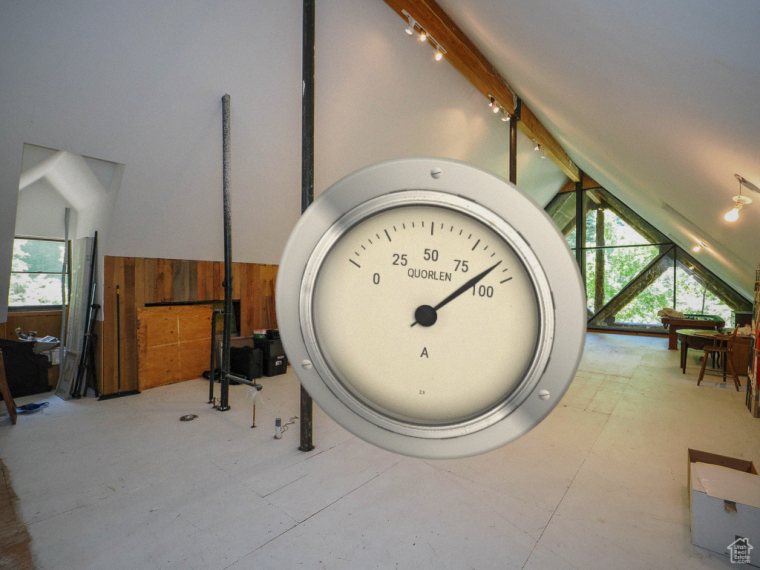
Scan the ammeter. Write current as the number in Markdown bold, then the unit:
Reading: **90** A
